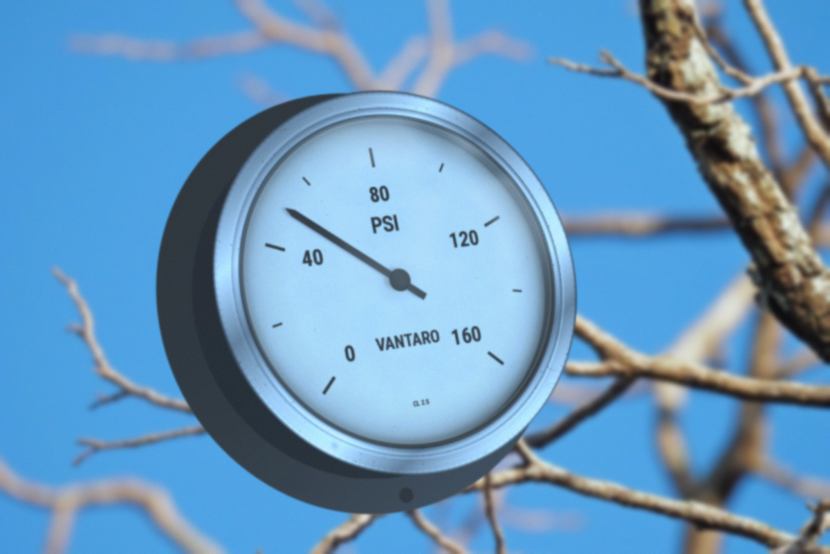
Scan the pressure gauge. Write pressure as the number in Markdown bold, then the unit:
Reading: **50** psi
